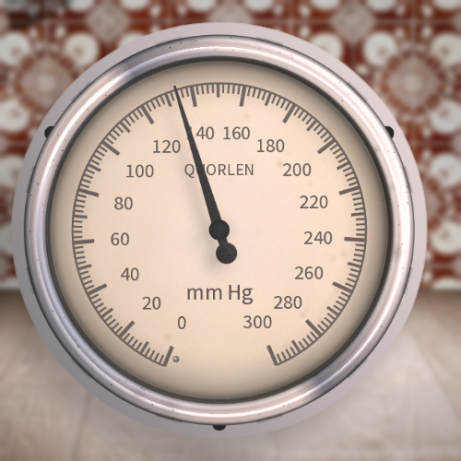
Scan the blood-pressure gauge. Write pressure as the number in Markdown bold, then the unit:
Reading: **134** mmHg
